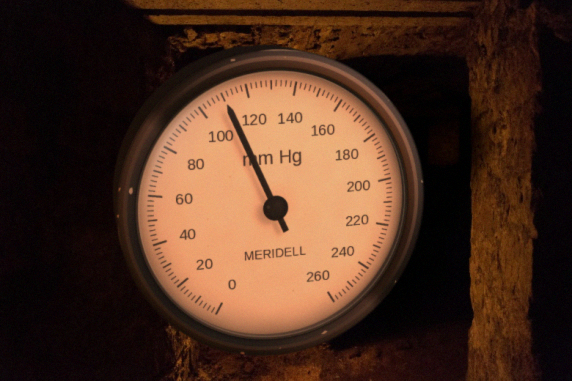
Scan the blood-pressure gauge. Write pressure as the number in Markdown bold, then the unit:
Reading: **110** mmHg
